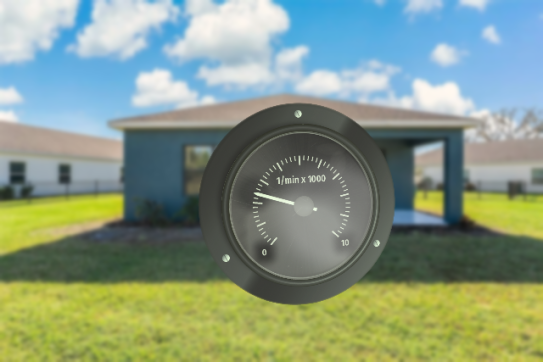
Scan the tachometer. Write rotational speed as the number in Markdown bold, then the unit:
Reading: **2400** rpm
